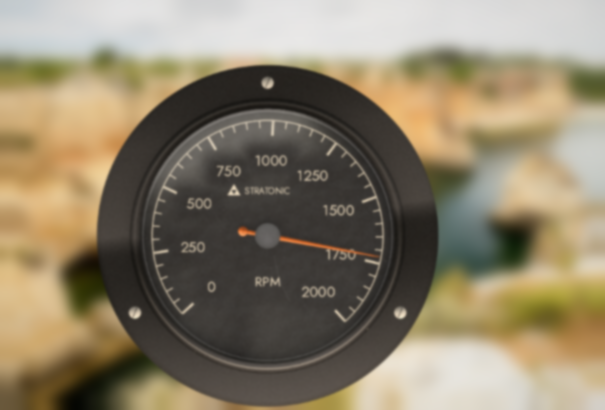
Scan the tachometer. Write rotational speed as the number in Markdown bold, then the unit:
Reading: **1725** rpm
